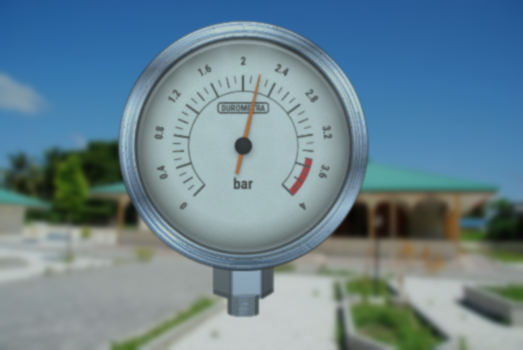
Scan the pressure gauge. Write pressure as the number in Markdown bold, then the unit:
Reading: **2.2** bar
